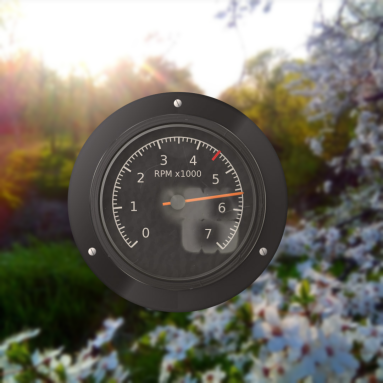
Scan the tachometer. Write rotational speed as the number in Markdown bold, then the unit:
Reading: **5600** rpm
